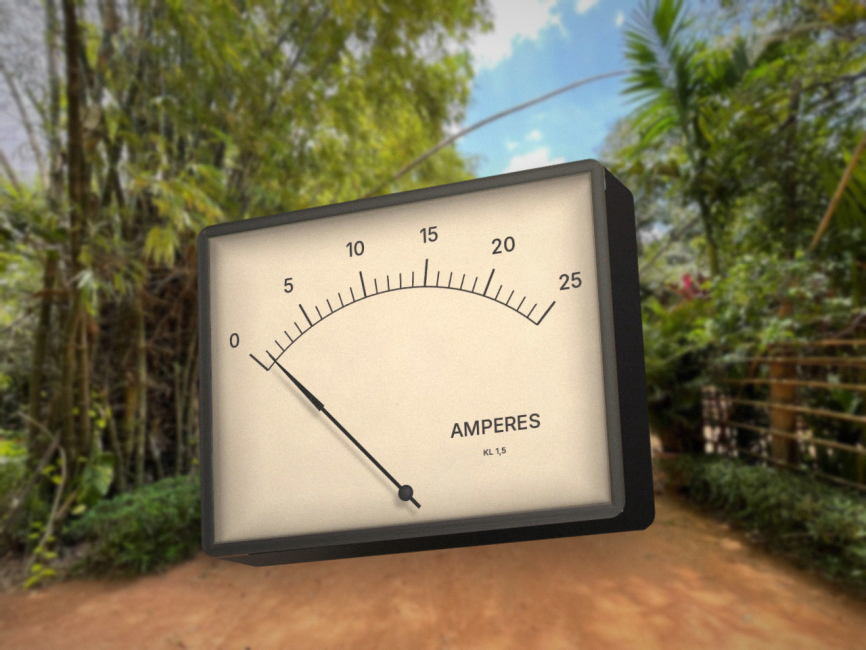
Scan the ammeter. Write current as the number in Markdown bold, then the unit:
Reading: **1** A
